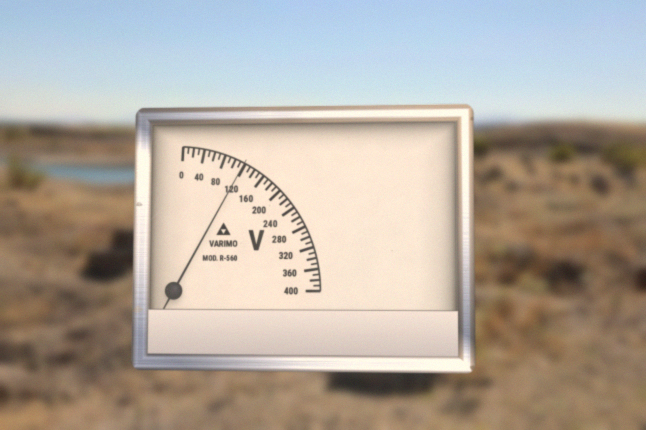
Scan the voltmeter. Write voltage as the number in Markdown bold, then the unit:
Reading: **120** V
